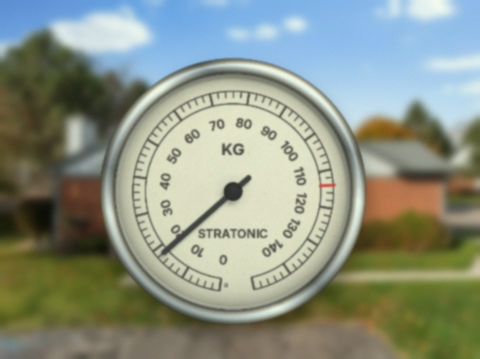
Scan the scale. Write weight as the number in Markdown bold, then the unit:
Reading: **18** kg
